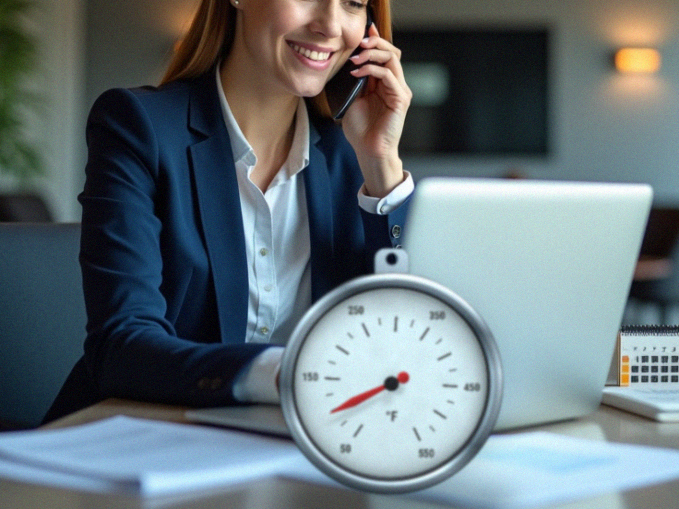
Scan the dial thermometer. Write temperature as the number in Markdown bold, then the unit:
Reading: **100** °F
